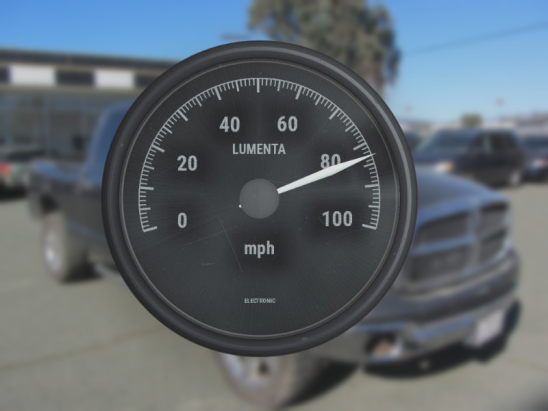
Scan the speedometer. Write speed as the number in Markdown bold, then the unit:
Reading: **83** mph
